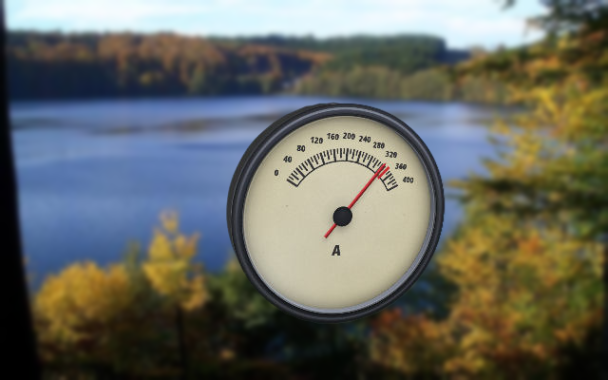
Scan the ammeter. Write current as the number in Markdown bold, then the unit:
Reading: **320** A
